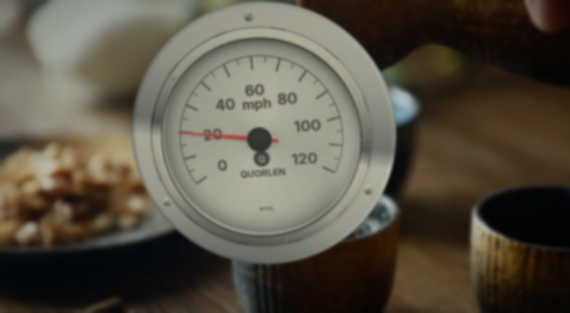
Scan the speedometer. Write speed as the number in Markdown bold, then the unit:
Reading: **20** mph
